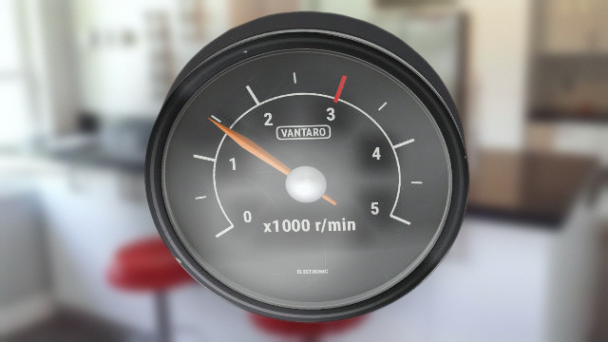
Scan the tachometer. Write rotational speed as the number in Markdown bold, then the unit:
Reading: **1500** rpm
